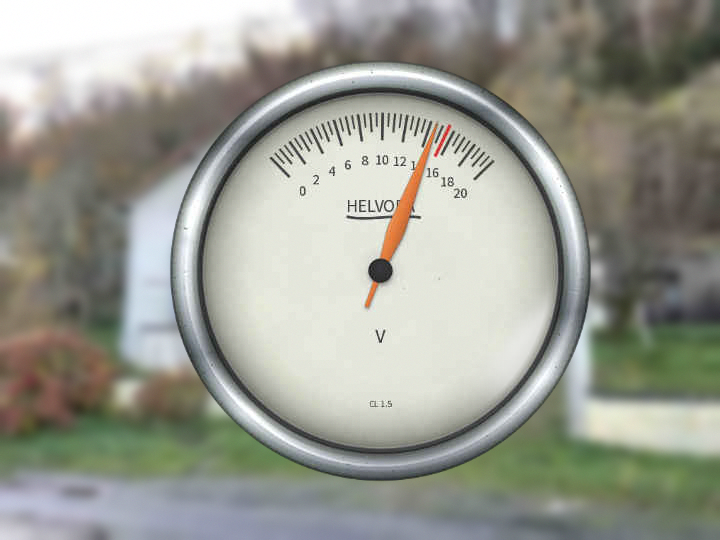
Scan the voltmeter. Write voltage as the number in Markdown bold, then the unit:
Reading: **14.5** V
